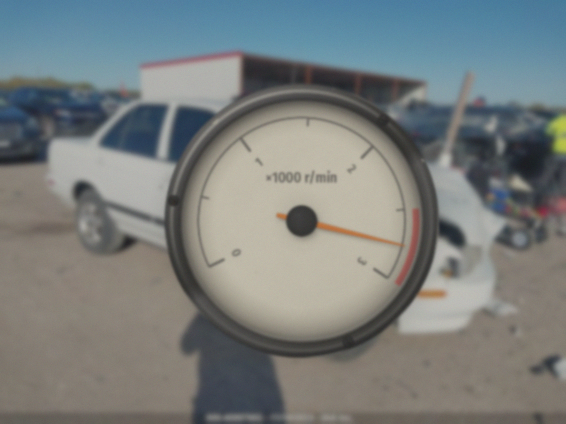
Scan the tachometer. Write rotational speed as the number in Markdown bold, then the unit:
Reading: **2750** rpm
